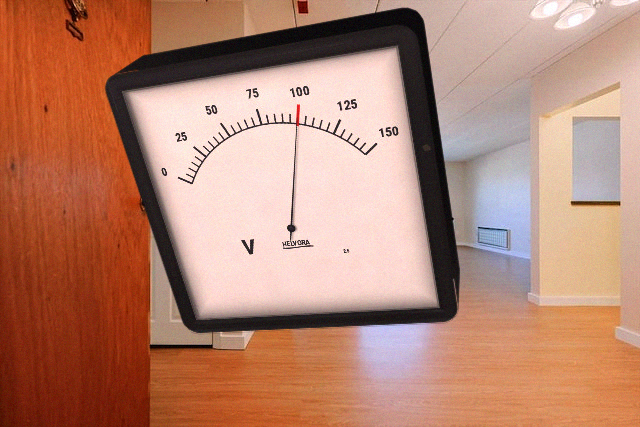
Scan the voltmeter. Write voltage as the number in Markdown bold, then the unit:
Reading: **100** V
